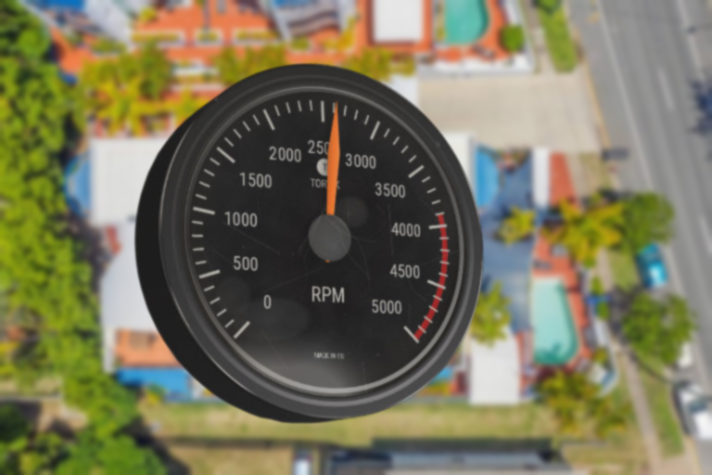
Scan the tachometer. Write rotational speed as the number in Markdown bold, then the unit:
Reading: **2600** rpm
